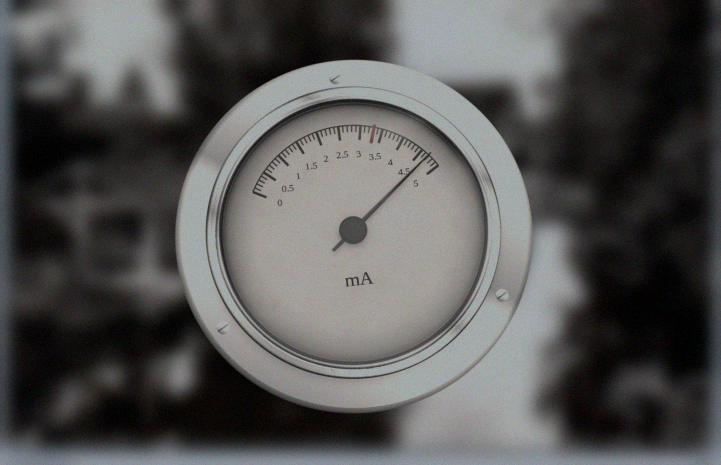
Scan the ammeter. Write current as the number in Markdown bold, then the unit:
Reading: **4.7** mA
